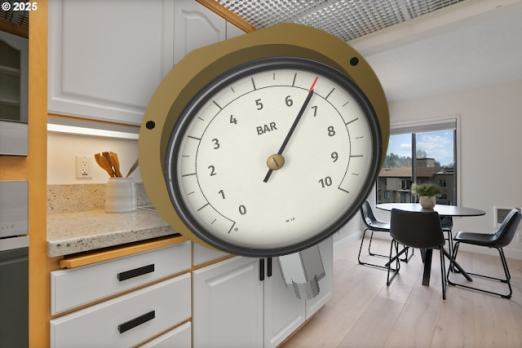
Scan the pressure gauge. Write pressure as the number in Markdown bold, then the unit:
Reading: **6.5** bar
